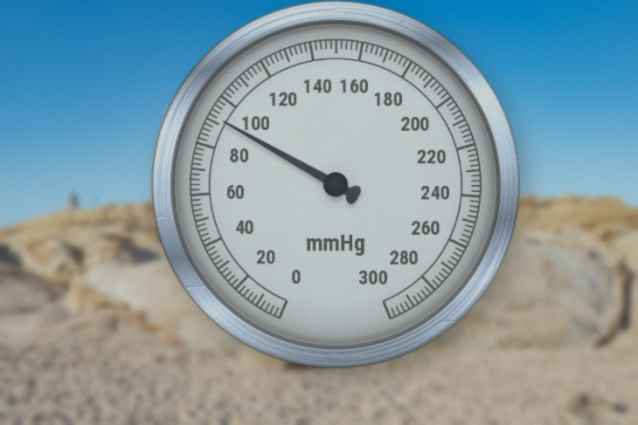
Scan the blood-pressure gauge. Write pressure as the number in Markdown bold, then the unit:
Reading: **92** mmHg
